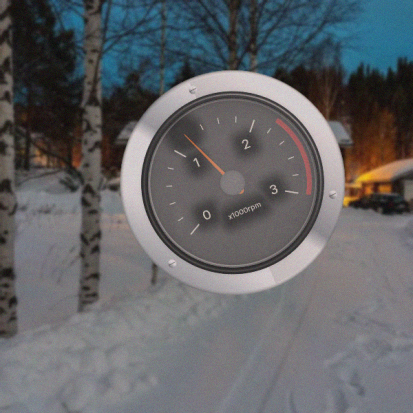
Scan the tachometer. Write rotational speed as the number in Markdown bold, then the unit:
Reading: **1200** rpm
